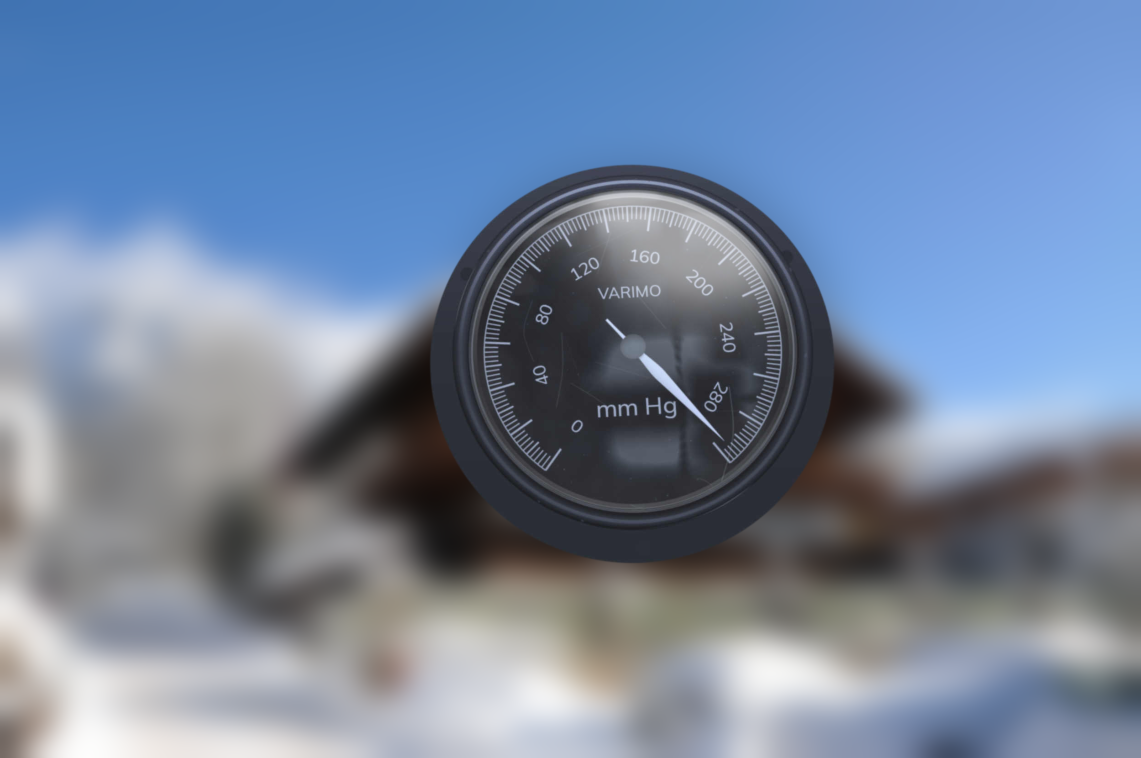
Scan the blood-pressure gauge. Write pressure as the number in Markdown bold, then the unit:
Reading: **296** mmHg
